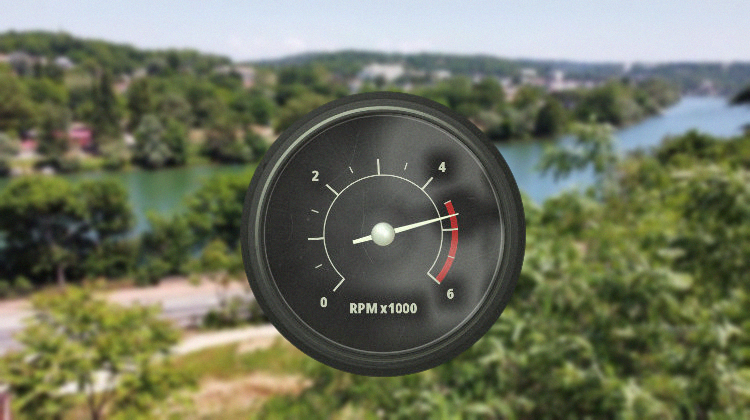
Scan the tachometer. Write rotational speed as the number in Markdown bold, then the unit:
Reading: **4750** rpm
